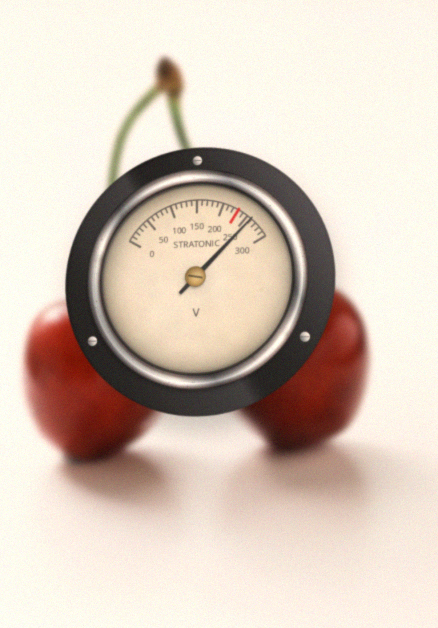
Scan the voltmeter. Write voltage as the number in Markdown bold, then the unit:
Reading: **260** V
